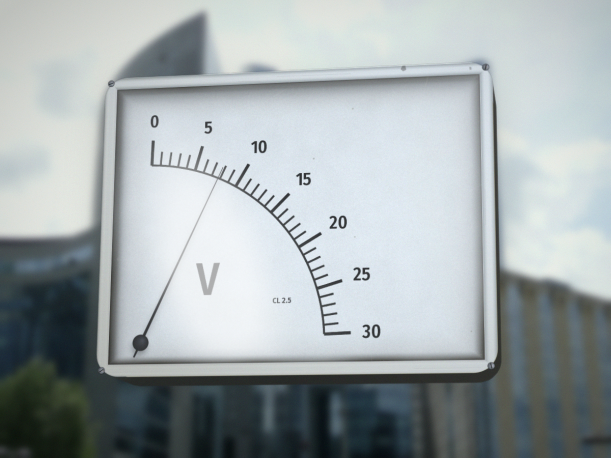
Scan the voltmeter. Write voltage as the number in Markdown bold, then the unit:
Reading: **8** V
